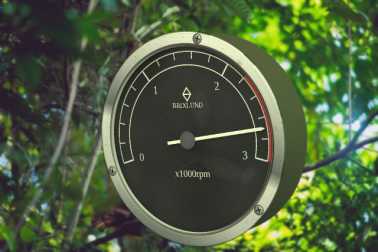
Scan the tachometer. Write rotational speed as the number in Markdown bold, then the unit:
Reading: **2700** rpm
